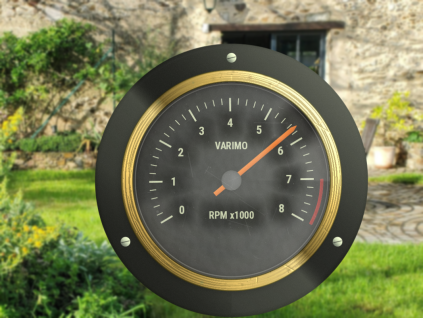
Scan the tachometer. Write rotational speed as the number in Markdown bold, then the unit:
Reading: **5700** rpm
